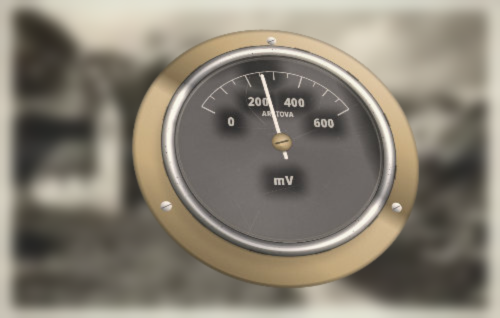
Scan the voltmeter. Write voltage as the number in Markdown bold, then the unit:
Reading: **250** mV
